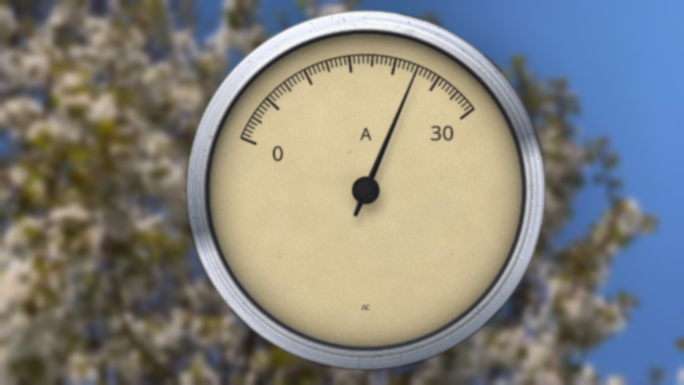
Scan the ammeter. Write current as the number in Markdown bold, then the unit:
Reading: **22.5** A
